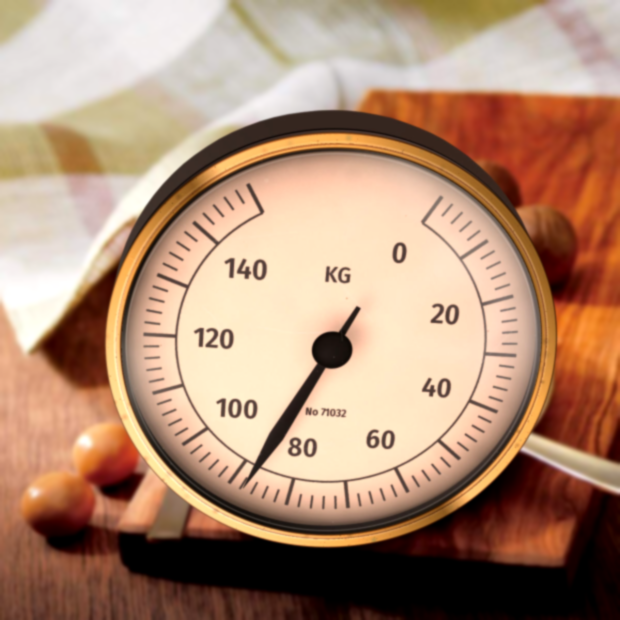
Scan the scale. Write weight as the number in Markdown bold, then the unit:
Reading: **88** kg
